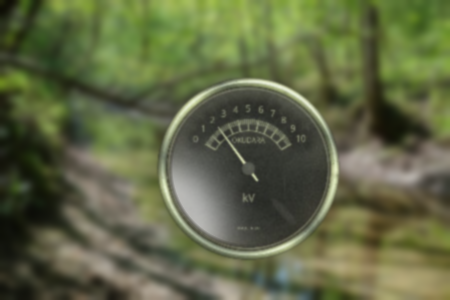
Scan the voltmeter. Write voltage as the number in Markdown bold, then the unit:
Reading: **2** kV
